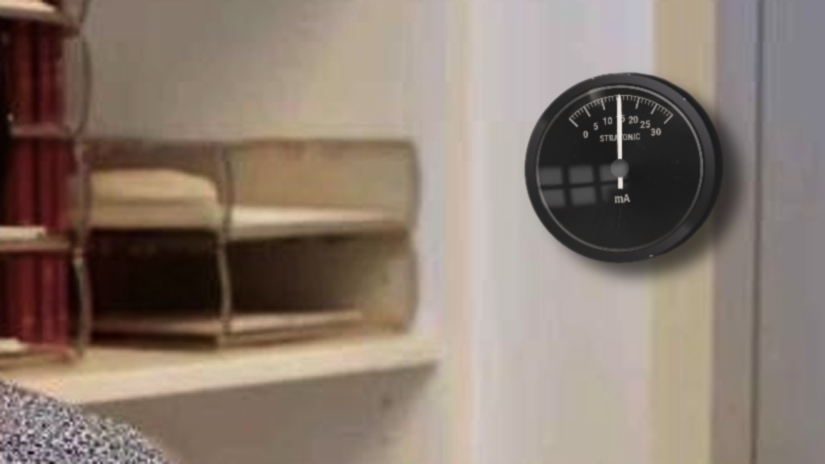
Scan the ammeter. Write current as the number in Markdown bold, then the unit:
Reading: **15** mA
